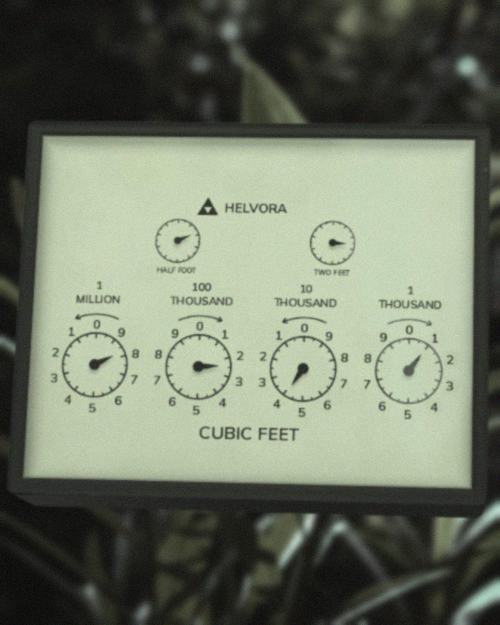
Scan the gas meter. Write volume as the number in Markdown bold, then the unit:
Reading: **824100** ft³
